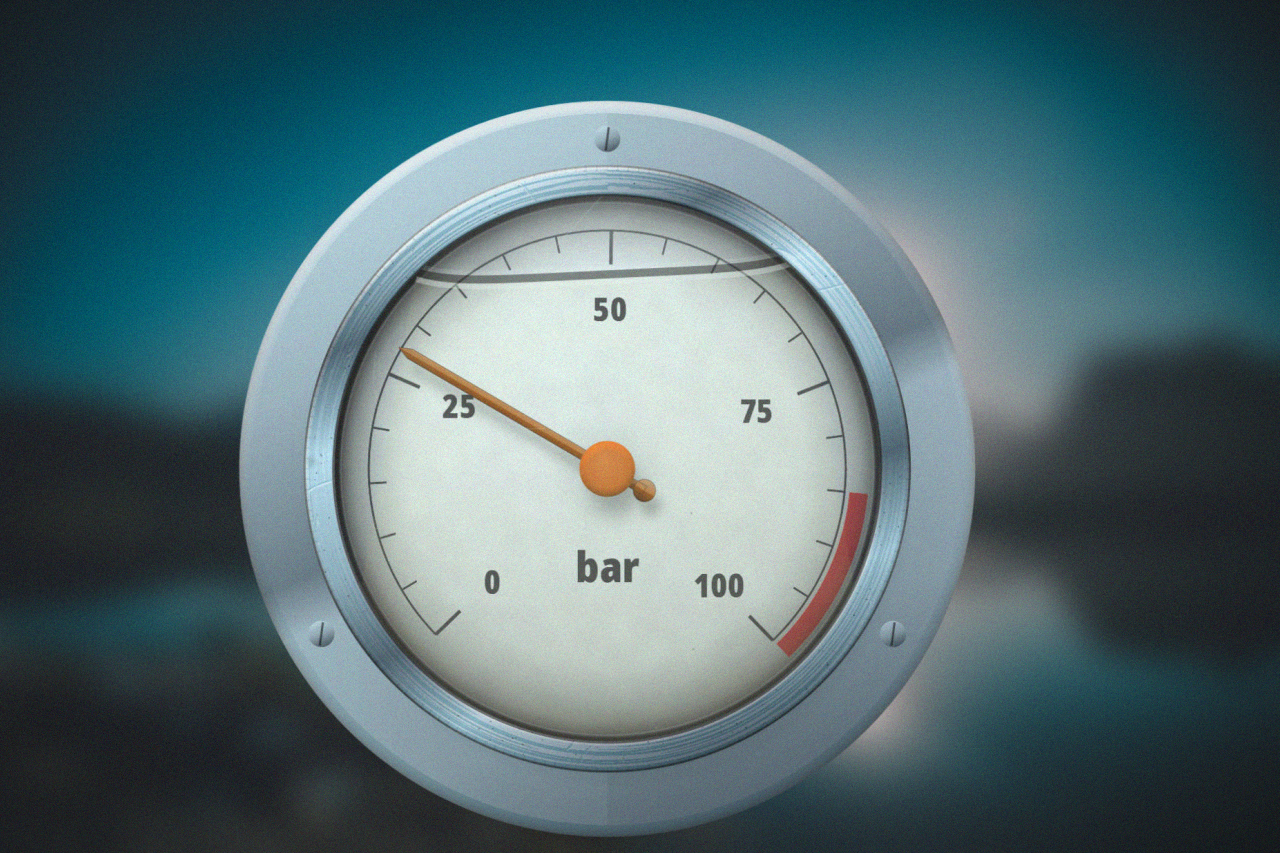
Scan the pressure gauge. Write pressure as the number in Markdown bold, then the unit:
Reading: **27.5** bar
